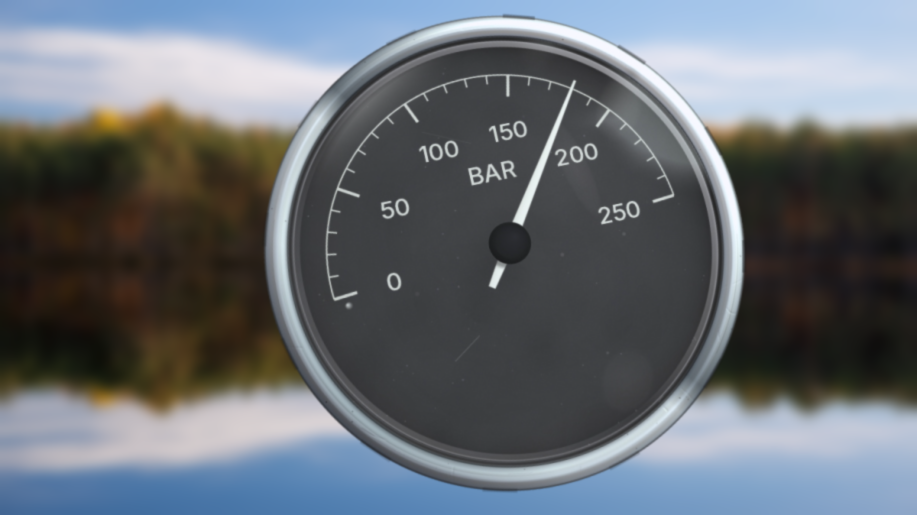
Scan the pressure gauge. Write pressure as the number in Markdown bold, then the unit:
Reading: **180** bar
